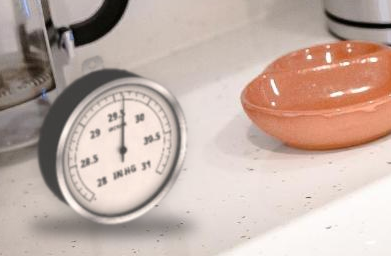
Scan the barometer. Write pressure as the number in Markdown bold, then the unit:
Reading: **29.6** inHg
